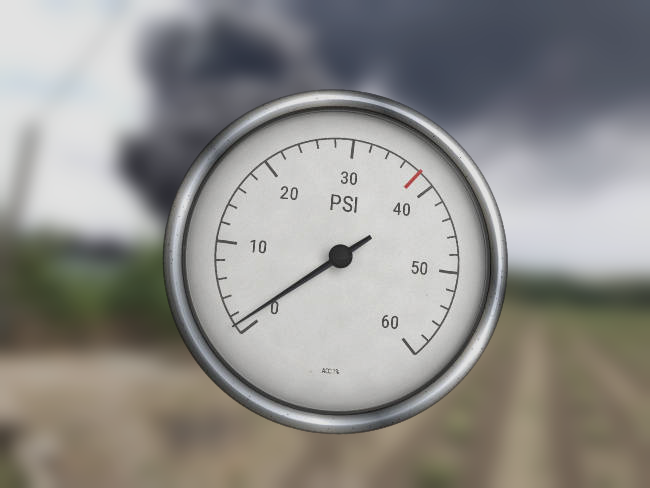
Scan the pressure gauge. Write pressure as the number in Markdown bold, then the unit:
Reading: **1** psi
